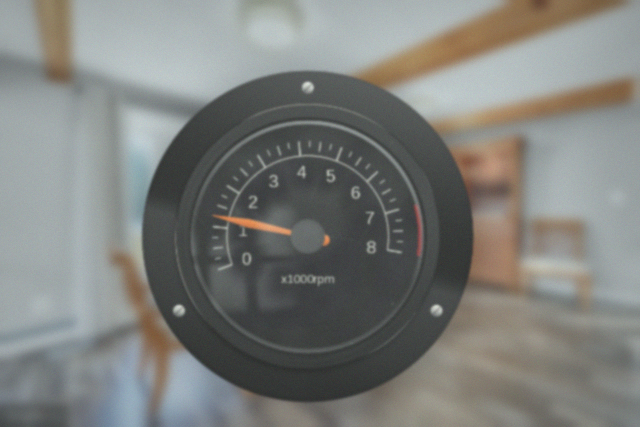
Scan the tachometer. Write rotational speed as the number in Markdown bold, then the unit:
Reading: **1250** rpm
